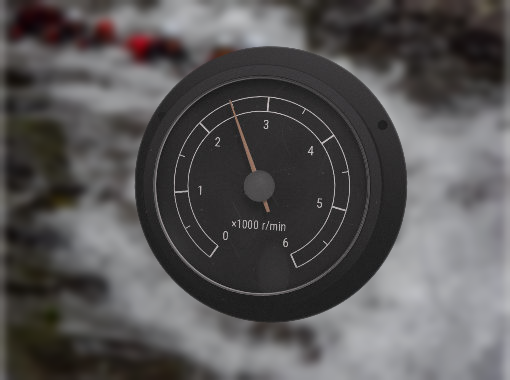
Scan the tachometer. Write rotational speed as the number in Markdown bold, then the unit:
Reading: **2500** rpm
